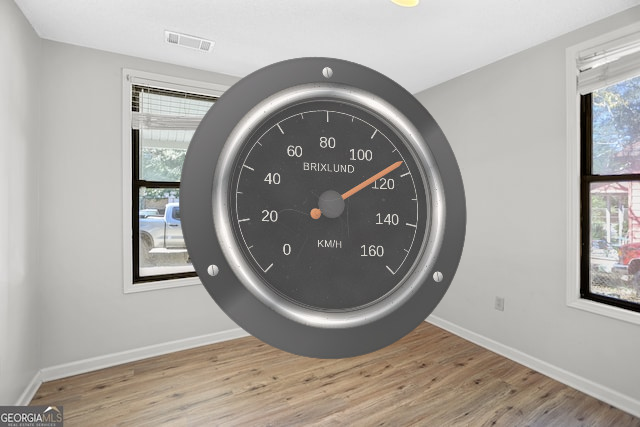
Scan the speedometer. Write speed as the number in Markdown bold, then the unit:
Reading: **115** km/h
